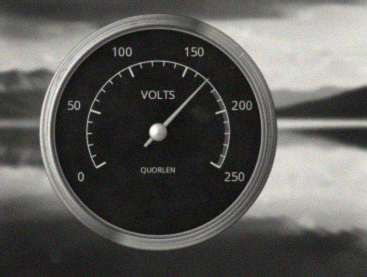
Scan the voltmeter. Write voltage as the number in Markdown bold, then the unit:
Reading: **170** V
